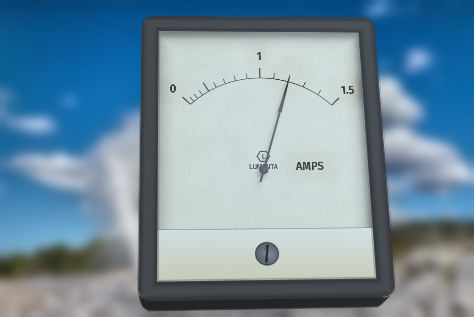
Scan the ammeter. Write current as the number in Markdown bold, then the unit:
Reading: **1.2** A
